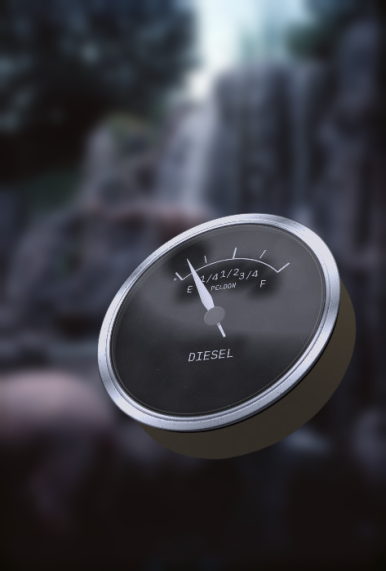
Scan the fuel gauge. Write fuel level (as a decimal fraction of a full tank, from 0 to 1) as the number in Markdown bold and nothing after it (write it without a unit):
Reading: **0.125**
